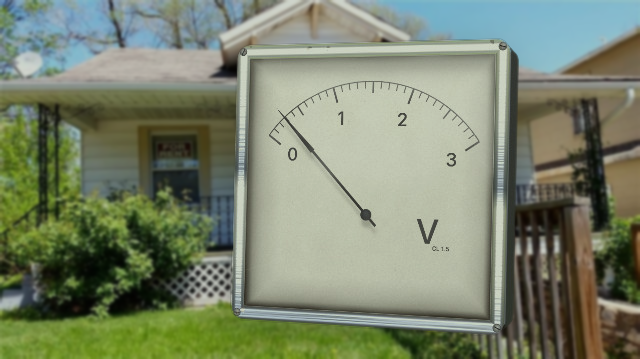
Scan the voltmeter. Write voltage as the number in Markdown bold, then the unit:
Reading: **0.3** V
